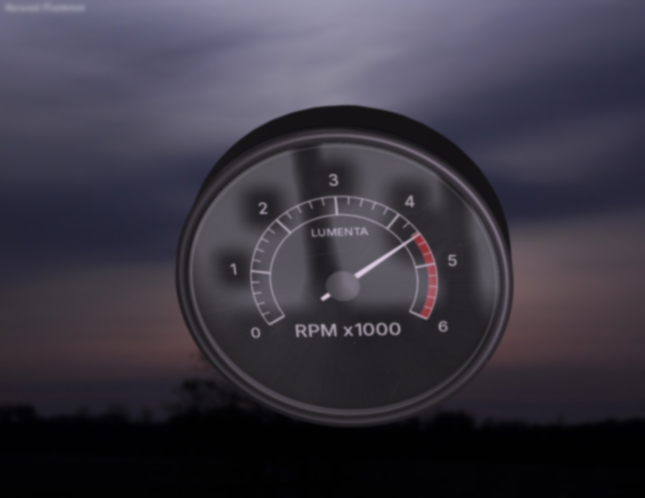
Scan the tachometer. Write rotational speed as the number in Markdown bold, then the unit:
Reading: **4400** rpm
